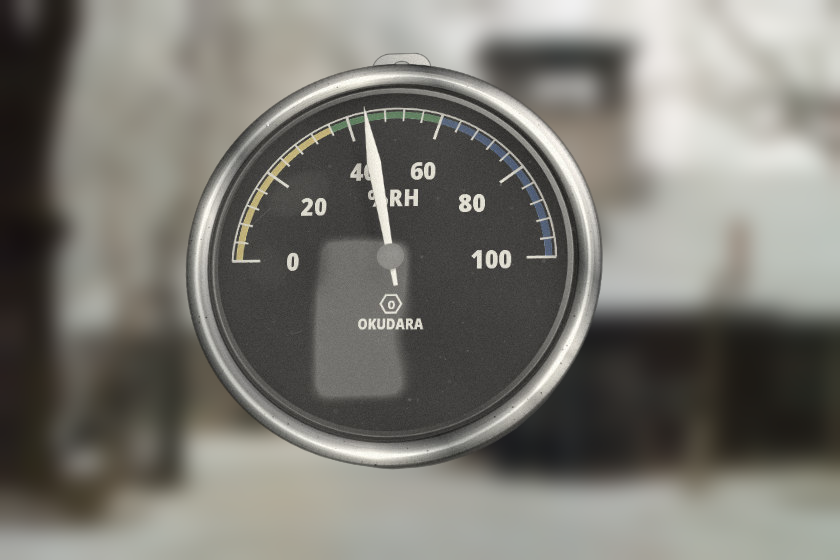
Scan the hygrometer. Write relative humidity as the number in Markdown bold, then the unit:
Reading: **44** %
